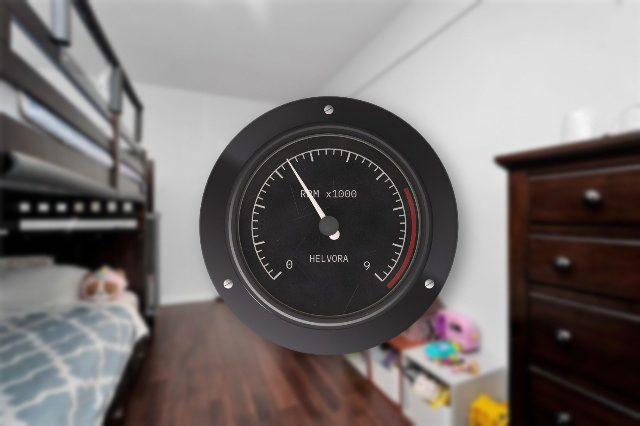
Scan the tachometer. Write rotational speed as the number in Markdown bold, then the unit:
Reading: **3400** rpm
